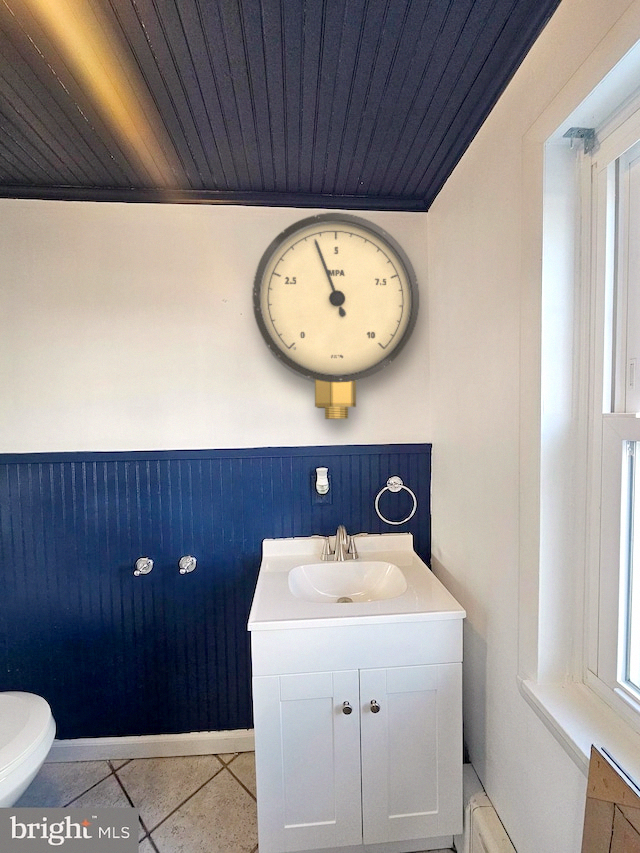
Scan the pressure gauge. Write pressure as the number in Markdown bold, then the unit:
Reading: **4.25** MPa
